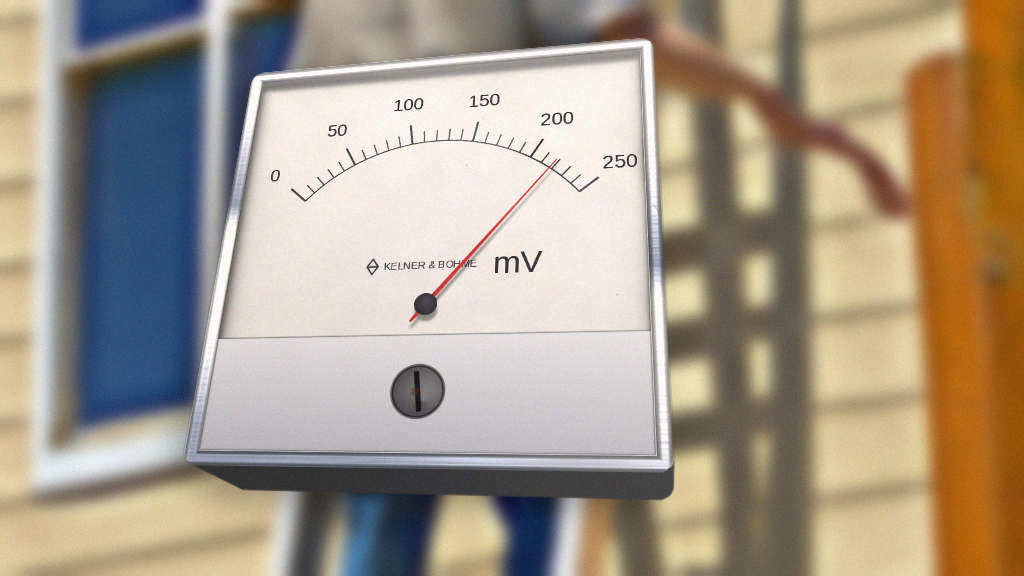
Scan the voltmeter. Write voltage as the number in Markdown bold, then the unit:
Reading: **220** mV
